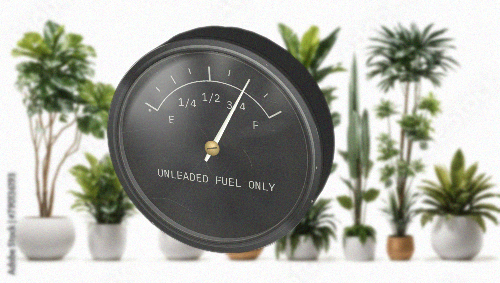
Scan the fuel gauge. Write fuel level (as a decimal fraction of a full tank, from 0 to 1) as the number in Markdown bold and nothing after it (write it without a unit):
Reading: **0.75**
